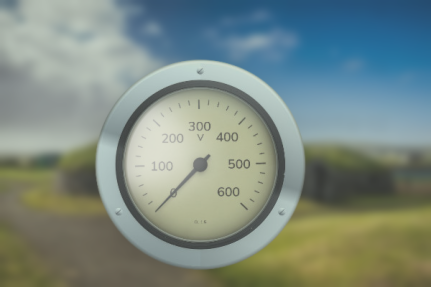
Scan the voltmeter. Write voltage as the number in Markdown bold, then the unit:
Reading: **0** V
